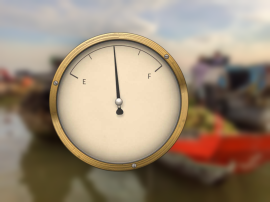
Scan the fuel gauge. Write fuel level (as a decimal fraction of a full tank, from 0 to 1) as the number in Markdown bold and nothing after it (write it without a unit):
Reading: **0.5**
